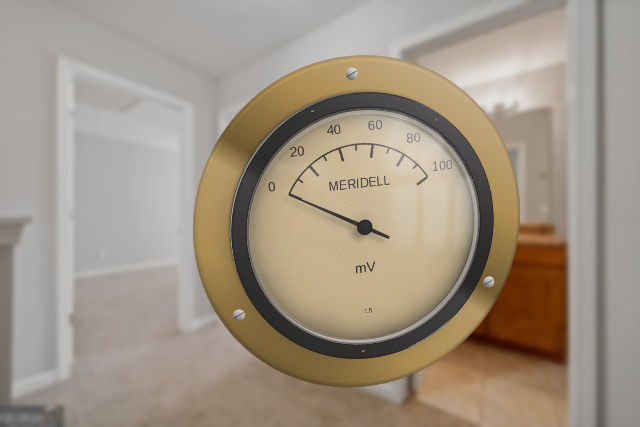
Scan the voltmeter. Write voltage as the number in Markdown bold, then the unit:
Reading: **0** mV
